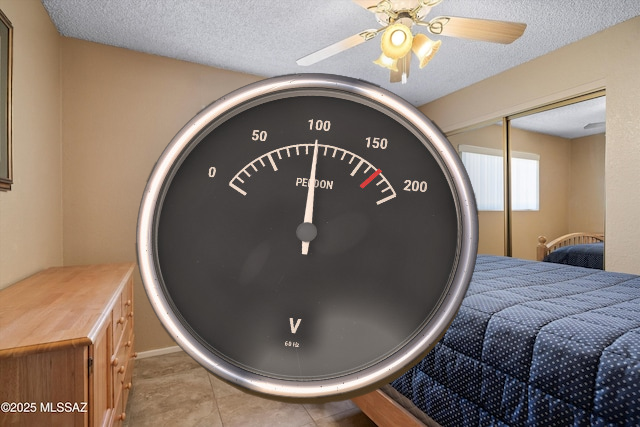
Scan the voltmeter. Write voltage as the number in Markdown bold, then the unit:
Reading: **100** V
